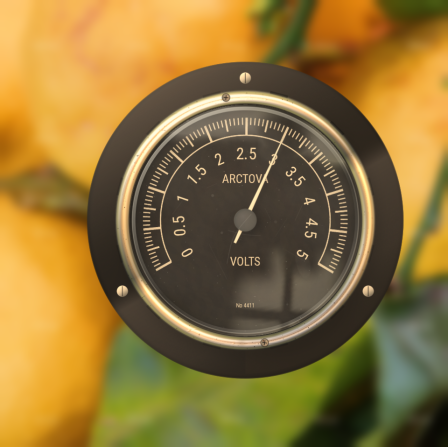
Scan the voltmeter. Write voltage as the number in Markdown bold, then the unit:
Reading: **3** V
